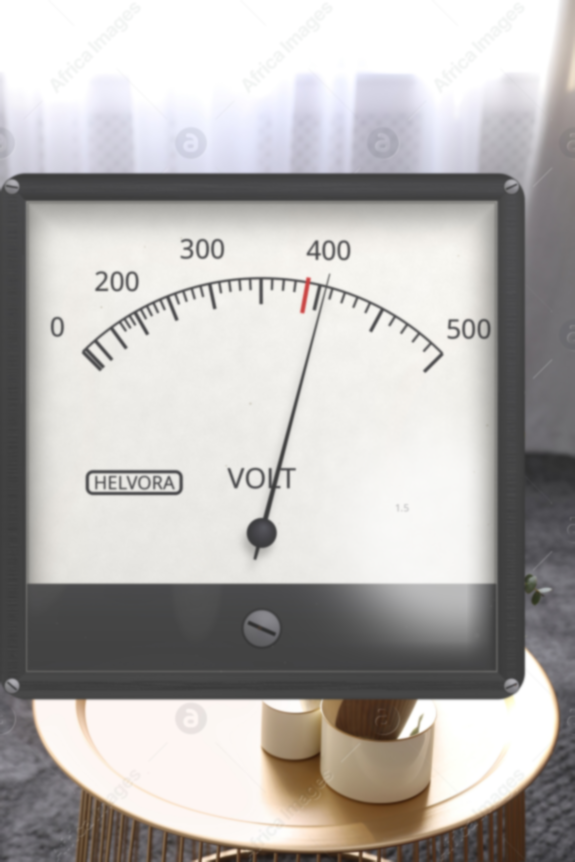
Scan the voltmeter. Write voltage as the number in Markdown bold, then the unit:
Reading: **405** V
